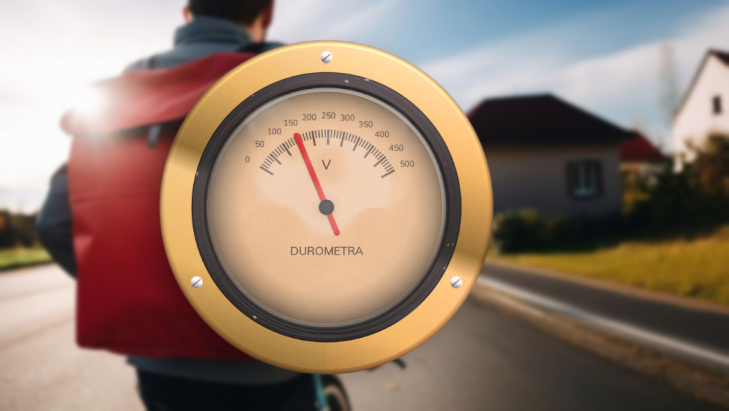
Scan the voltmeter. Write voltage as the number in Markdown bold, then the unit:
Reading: **150** V
